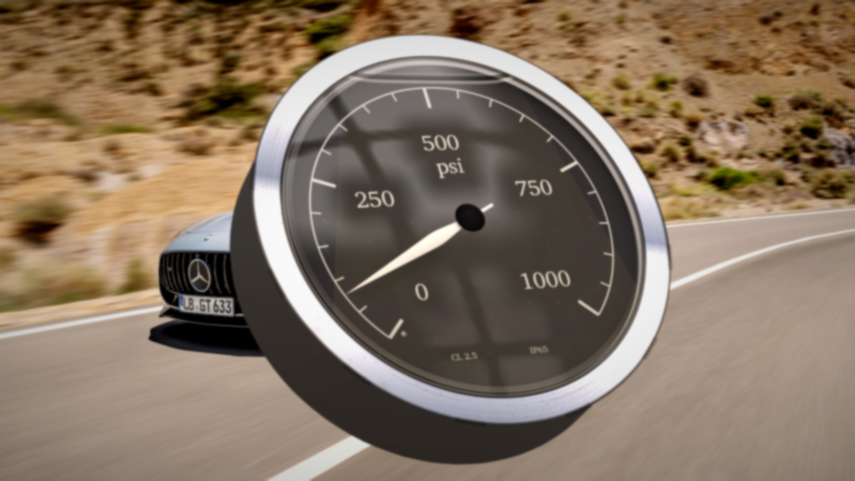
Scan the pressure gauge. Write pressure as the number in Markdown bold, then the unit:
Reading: **75** psi
